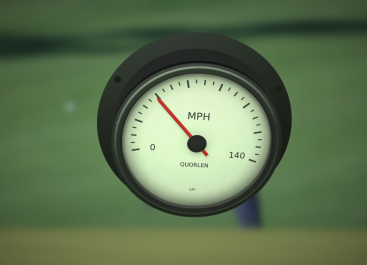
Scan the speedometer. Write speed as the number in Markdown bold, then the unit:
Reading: **40** mph
